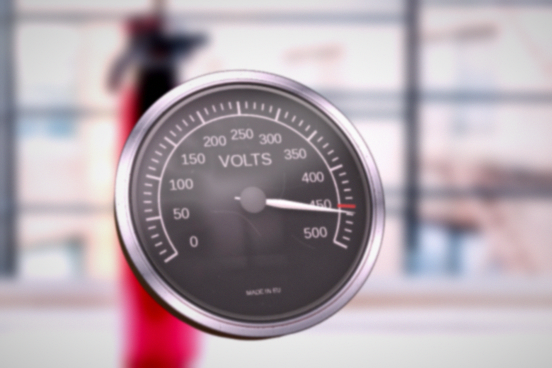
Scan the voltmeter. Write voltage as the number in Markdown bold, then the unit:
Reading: **460** V
